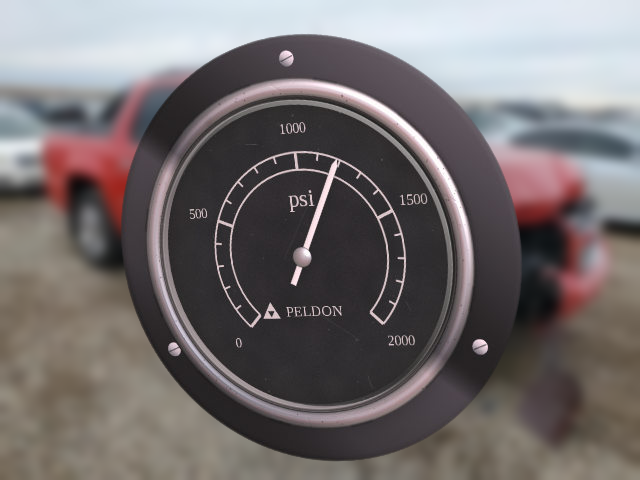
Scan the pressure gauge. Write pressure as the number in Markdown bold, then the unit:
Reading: **1200** psi
